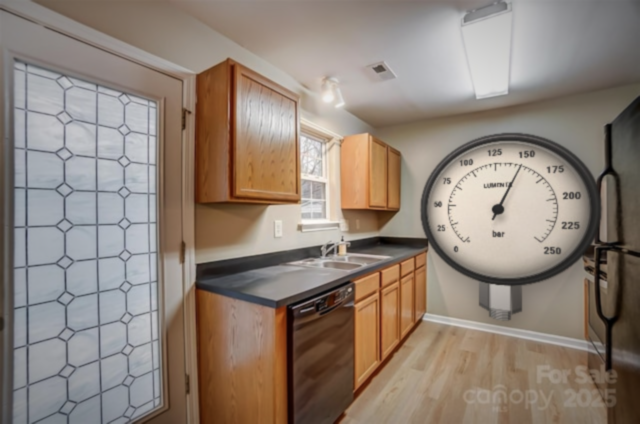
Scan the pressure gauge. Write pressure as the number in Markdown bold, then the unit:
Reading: **150** bar
